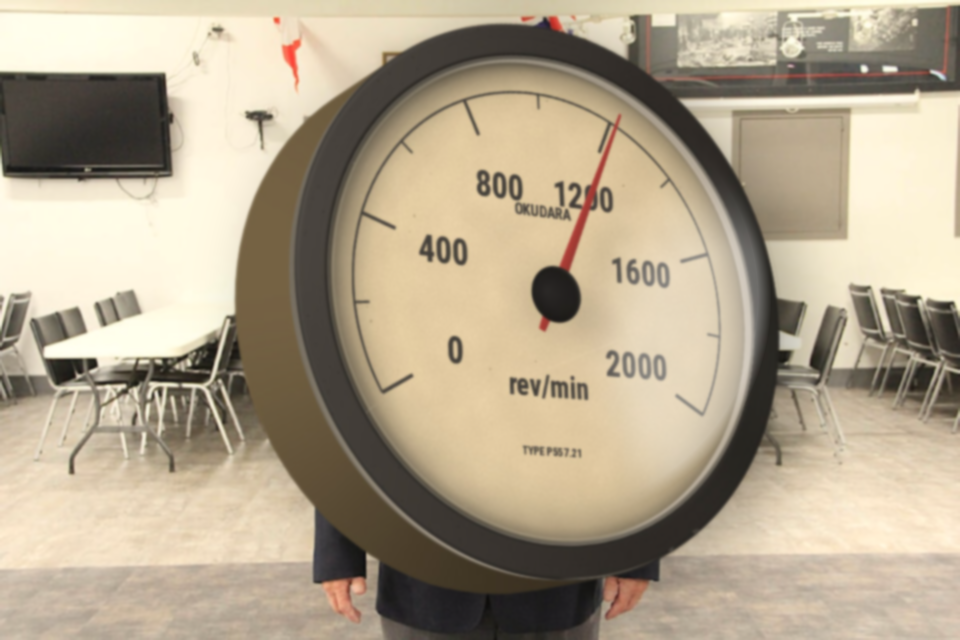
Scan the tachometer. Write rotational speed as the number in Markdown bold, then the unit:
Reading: **1200** rpm
